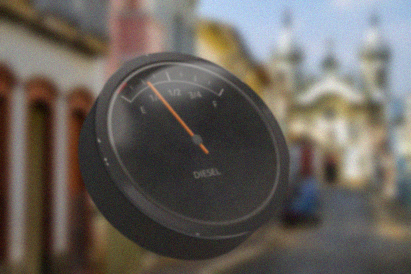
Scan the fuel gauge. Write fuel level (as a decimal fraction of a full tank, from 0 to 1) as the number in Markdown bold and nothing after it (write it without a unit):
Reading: **0.25**
